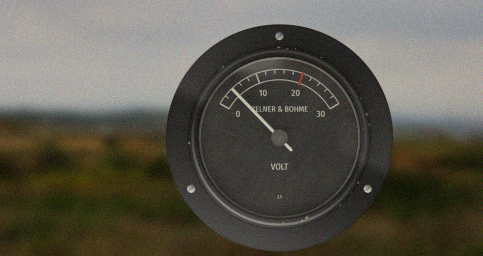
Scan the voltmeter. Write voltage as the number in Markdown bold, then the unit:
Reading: **4** V
